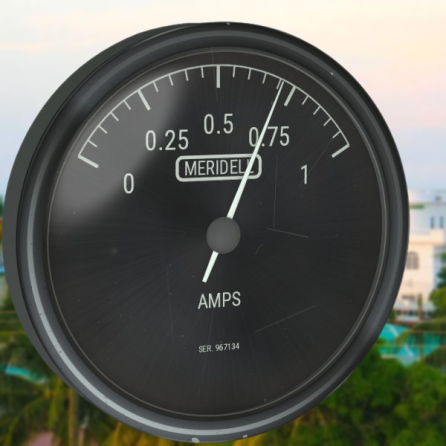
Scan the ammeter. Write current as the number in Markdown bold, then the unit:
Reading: **0.7** A
